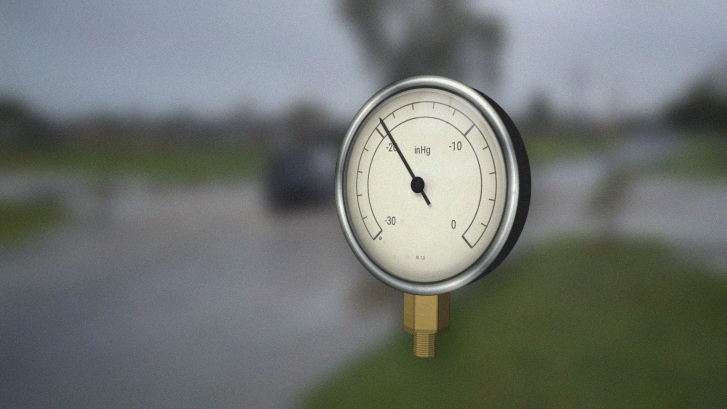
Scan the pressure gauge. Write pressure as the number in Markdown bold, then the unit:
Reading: **-19** inHg
